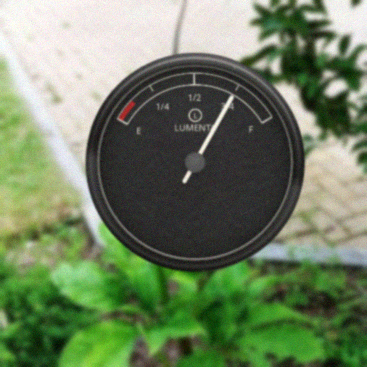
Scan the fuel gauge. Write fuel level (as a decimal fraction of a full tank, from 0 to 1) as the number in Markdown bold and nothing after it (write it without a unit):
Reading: **0.75**
